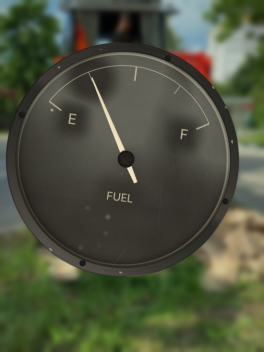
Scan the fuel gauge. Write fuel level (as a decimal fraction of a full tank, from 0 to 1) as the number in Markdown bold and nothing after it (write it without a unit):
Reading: **0.25**
